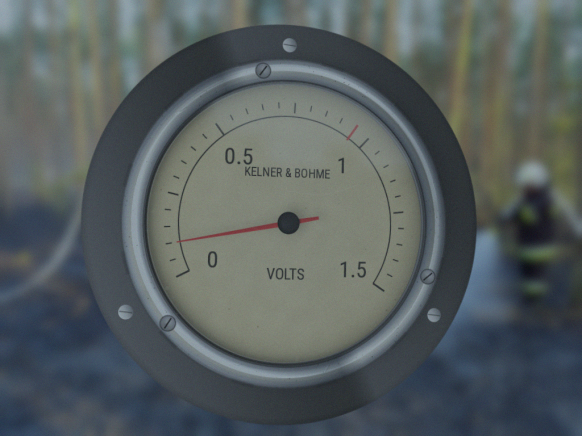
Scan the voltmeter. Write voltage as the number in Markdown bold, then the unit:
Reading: **0.1** V
